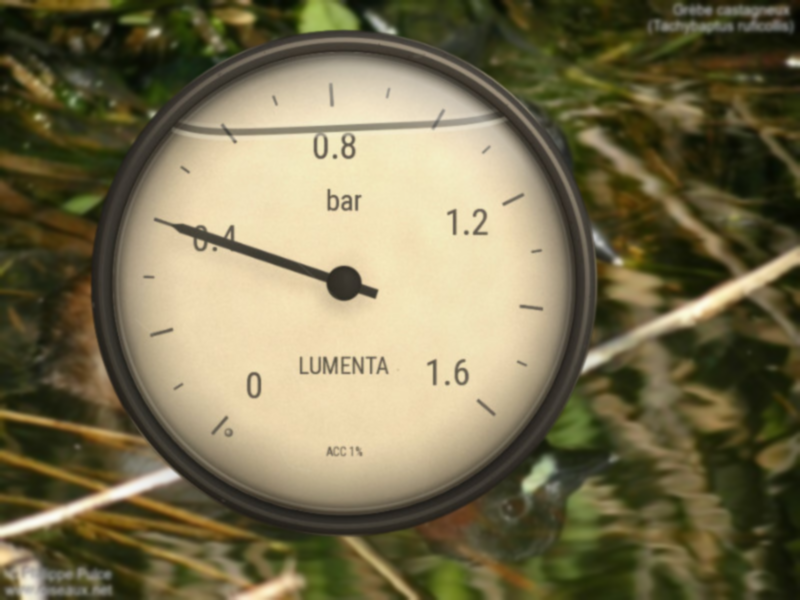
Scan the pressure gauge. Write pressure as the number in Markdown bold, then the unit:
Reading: **0.4** bar
